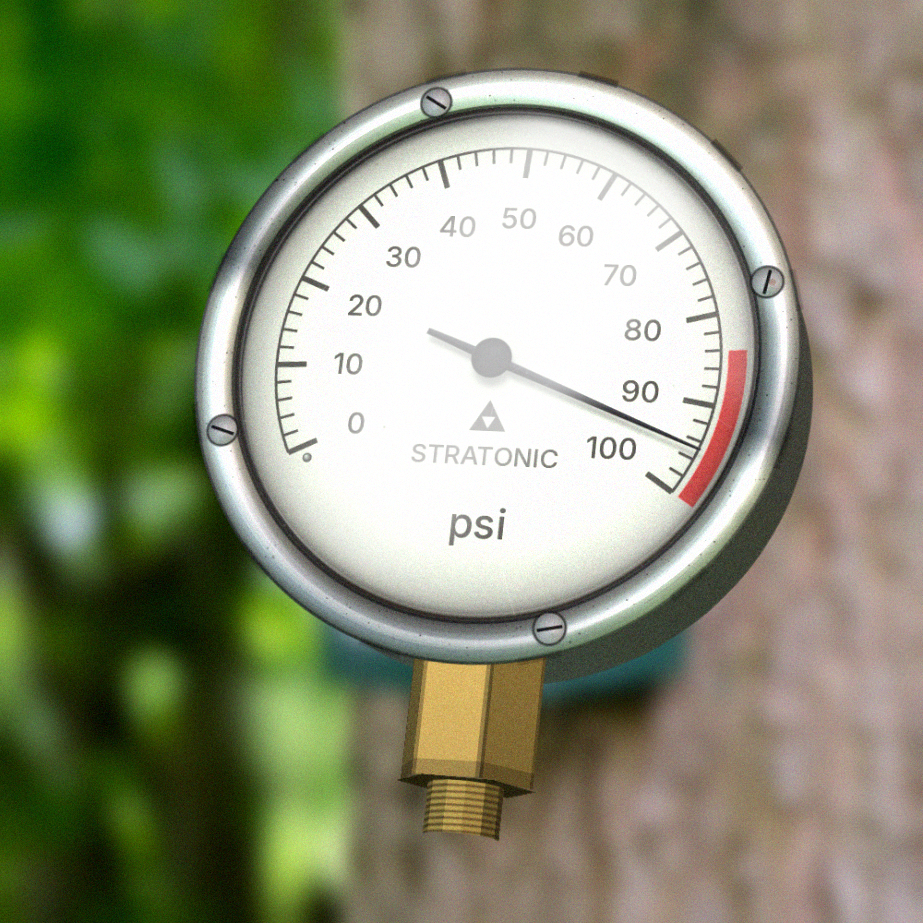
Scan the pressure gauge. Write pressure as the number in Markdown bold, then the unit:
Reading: **95** psi
